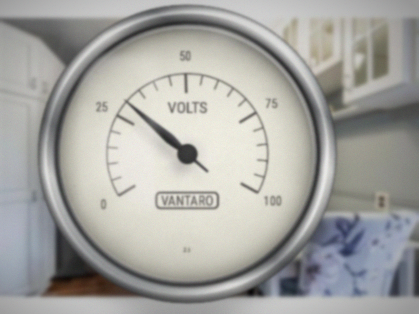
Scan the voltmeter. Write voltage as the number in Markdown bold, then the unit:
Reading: **30** V
